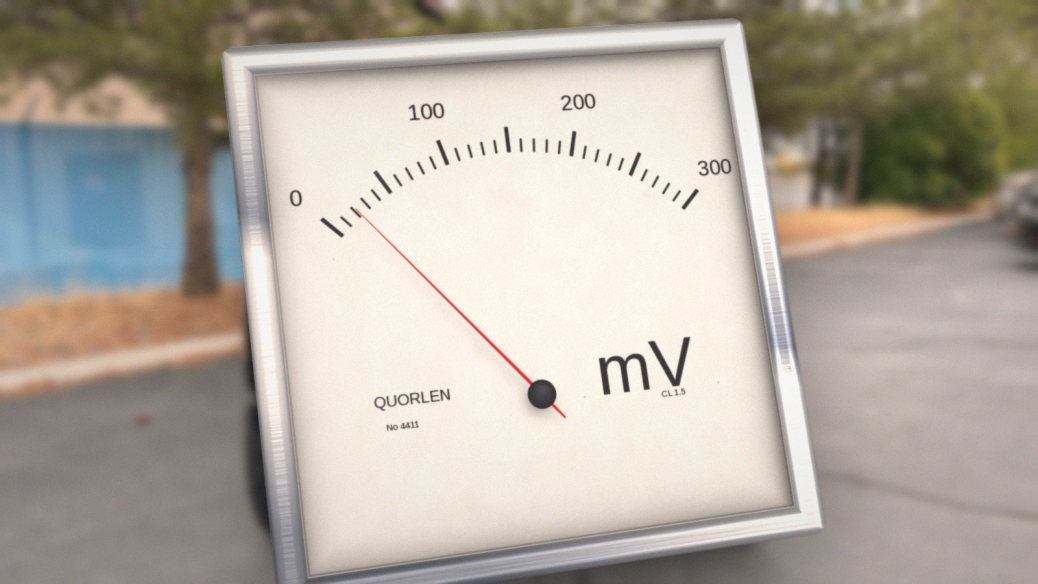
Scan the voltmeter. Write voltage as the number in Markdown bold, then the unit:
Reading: **20** mV
